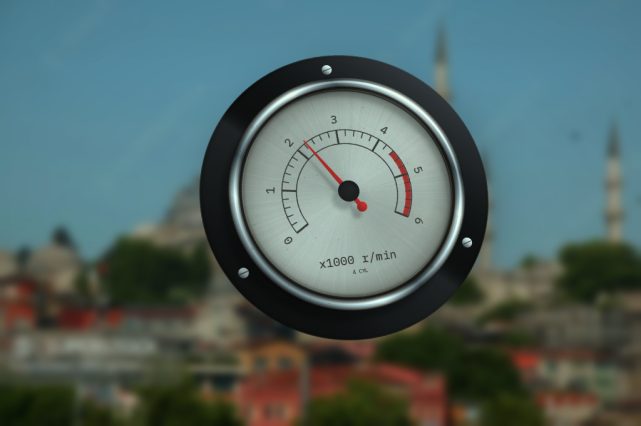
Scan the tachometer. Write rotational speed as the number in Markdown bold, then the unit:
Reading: **2200** rpm
